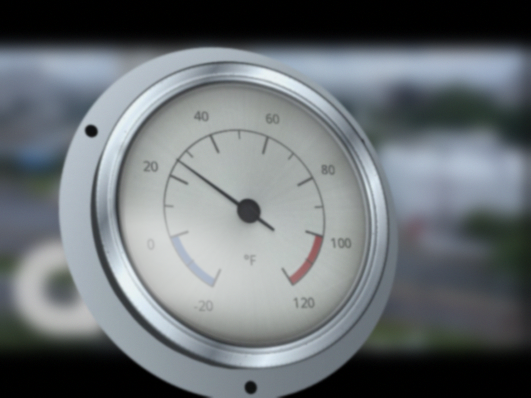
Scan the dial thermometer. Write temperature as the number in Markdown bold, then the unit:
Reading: **25** °F
